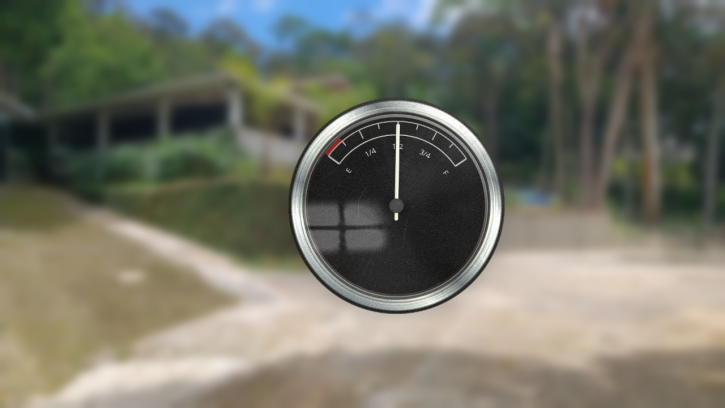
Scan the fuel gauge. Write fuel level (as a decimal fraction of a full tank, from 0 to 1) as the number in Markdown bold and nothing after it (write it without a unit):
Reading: **0.5**
